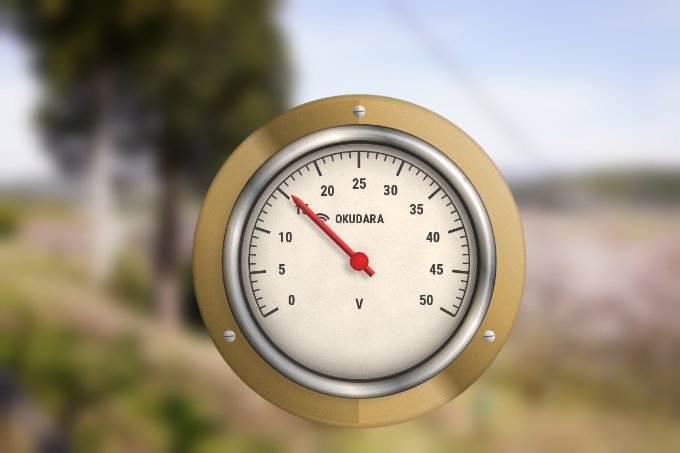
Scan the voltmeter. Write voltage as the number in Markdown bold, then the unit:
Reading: **15.5** V
